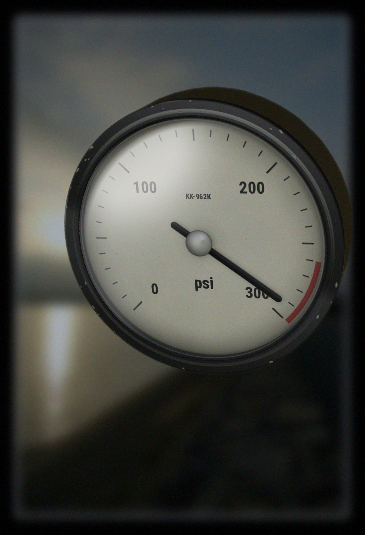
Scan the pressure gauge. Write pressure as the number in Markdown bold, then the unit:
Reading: **290** psi
